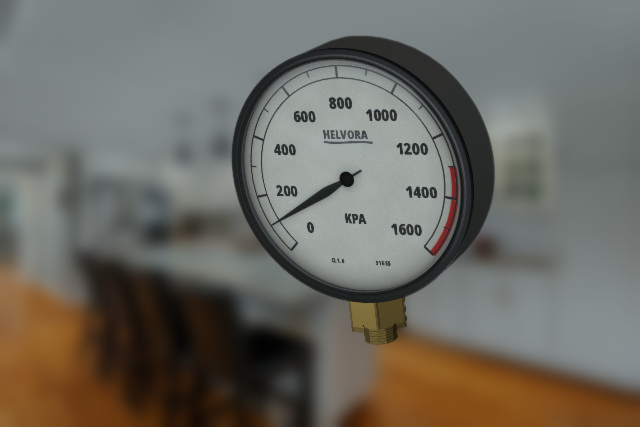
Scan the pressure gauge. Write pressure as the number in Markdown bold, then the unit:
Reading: **100** kPa
